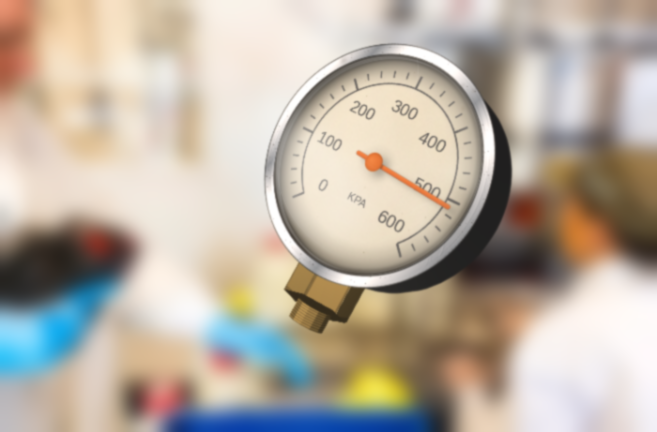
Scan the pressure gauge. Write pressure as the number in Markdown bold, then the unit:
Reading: **510** kPa
